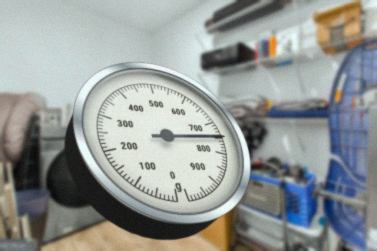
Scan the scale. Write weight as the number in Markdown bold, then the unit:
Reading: **750** g
